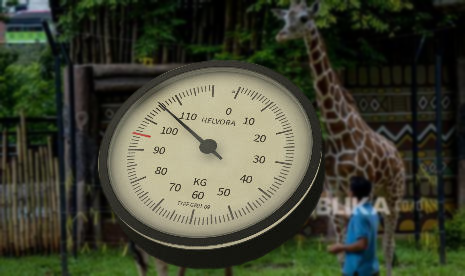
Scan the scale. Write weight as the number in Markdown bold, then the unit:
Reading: **105** kg
